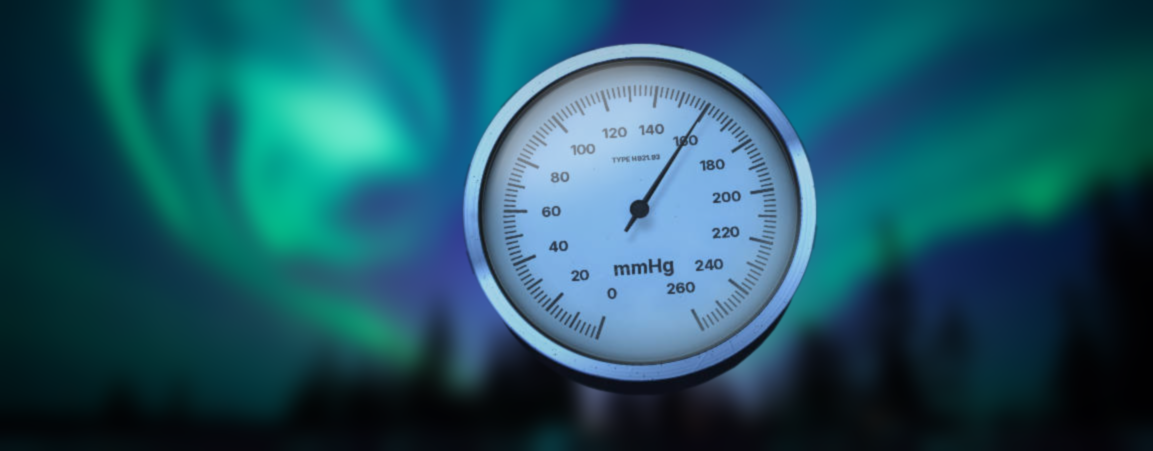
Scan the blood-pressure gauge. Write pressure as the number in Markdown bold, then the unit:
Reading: **160** mmHg
